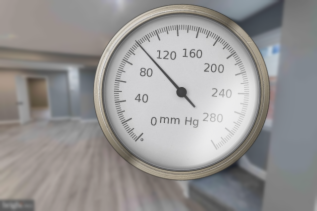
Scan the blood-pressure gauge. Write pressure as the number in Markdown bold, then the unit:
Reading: **100** mmHg
